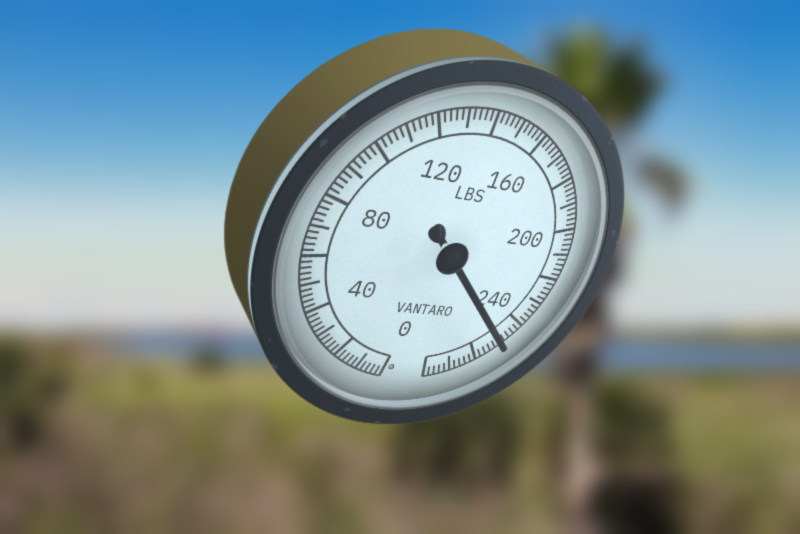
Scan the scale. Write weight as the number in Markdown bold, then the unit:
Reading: **250** lb
